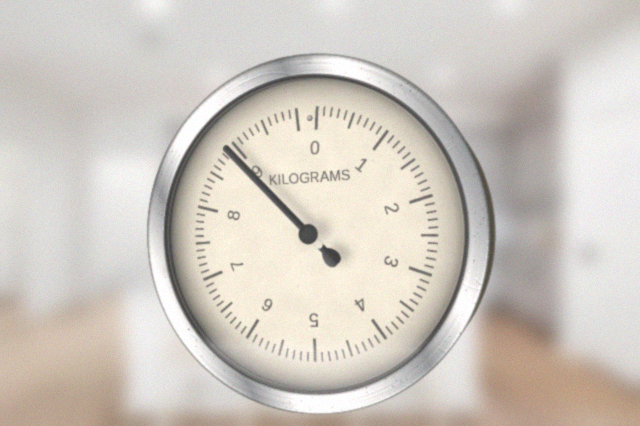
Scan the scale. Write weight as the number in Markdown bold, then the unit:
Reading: **8.9** kg
